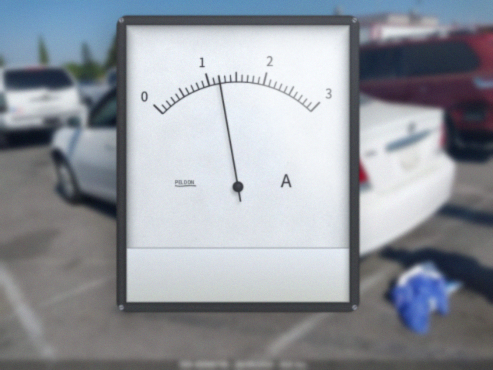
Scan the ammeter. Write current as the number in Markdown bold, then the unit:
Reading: **1.2** A
